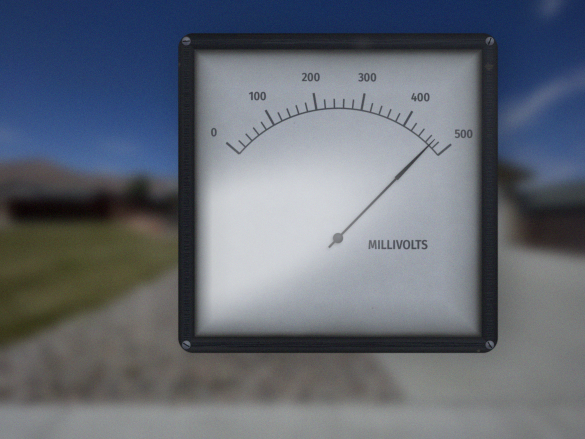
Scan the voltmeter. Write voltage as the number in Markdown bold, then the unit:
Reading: **470** mV
